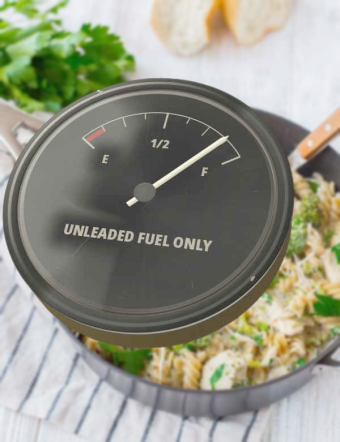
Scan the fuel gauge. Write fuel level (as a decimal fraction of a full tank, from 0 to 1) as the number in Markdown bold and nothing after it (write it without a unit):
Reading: **0.875**
